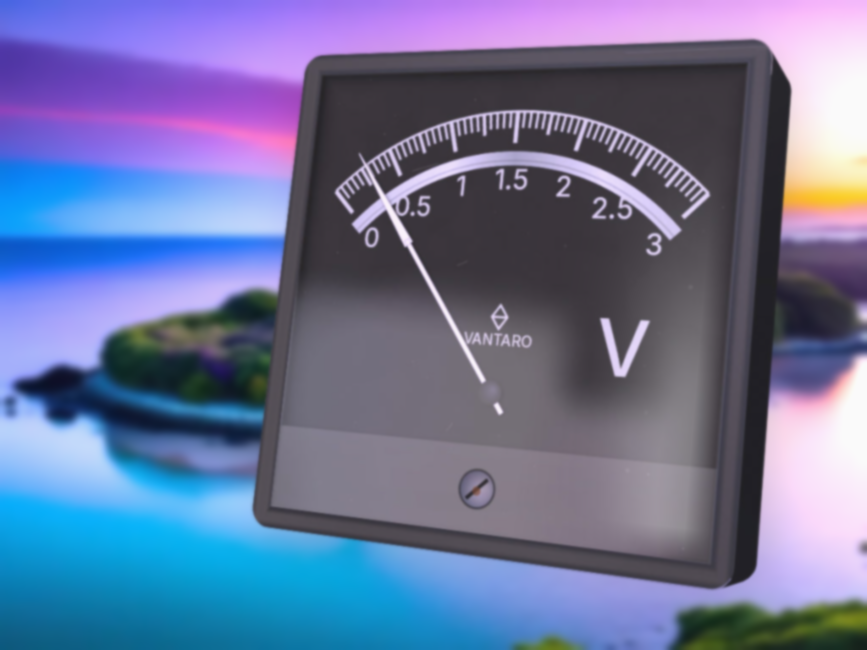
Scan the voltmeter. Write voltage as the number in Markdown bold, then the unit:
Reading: **0.3** V
